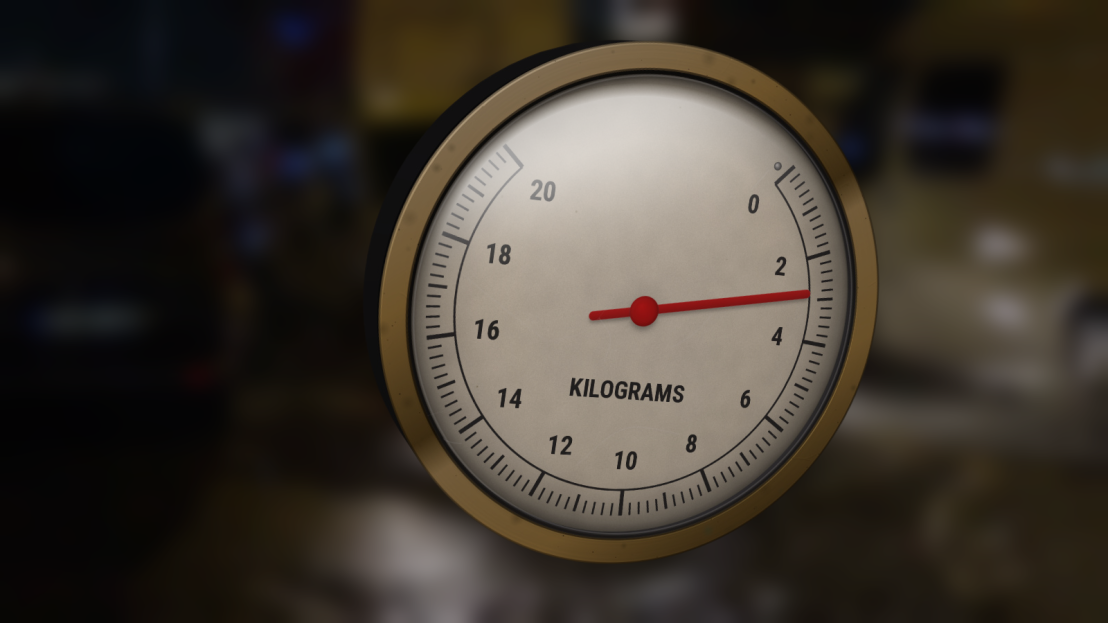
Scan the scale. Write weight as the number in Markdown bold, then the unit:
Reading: **2.8** kg
